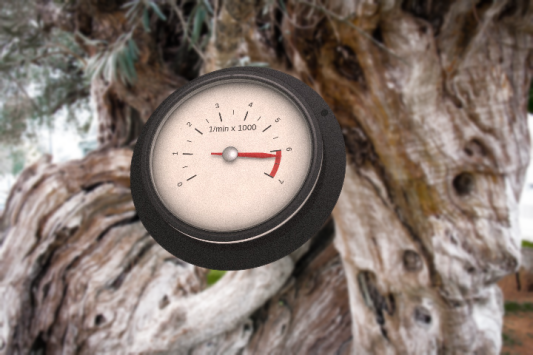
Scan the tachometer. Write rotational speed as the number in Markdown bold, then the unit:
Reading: **6250** rpm
